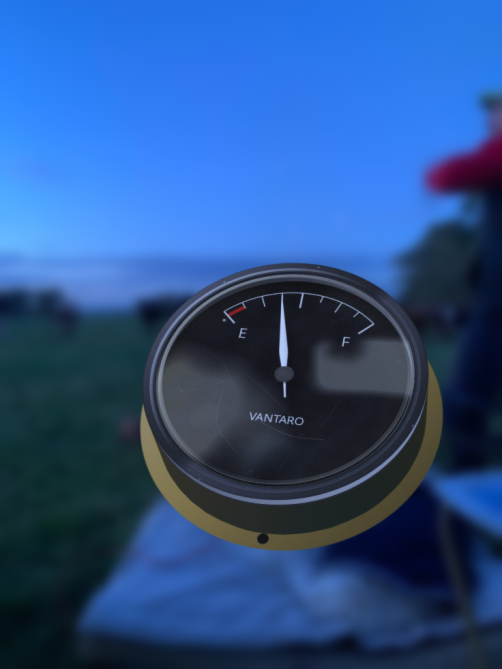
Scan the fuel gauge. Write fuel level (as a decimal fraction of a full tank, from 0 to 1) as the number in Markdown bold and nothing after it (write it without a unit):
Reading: **0.375**
